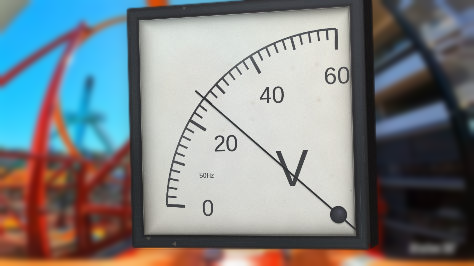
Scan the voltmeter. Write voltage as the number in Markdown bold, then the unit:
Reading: **26** V
